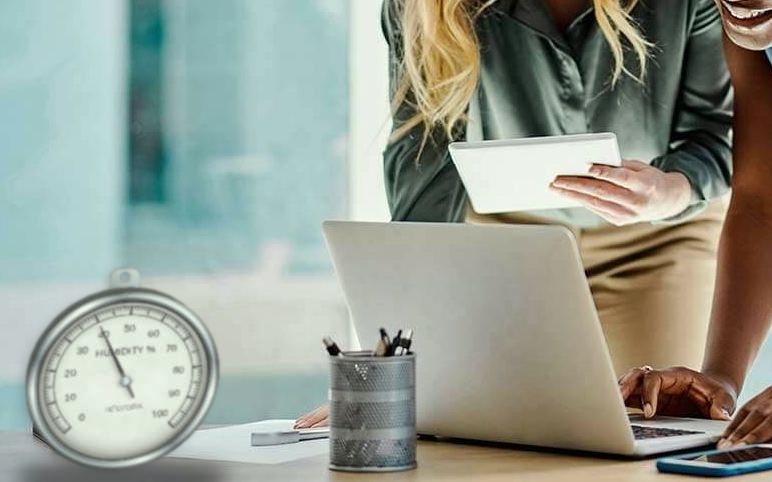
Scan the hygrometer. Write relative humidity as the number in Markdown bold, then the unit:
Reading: **40** %
